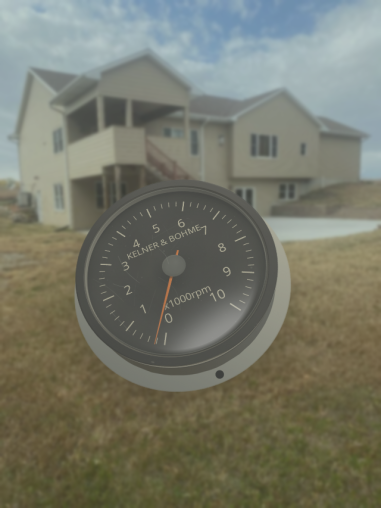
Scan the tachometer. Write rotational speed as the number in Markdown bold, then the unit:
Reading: **200** rpm
